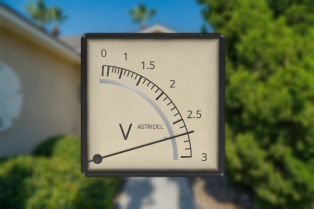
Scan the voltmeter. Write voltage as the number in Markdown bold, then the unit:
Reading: **2.7** V
